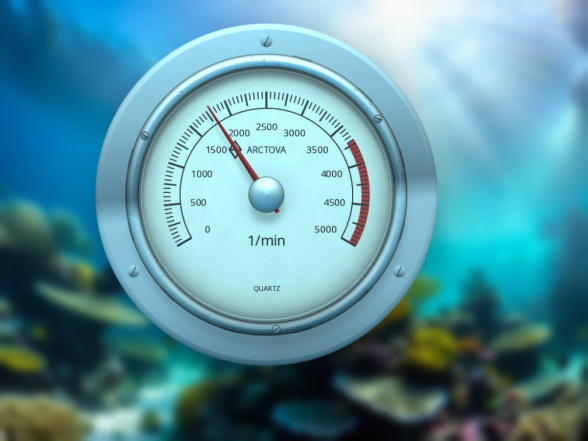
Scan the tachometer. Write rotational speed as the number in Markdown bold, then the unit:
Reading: **1800** rpm
